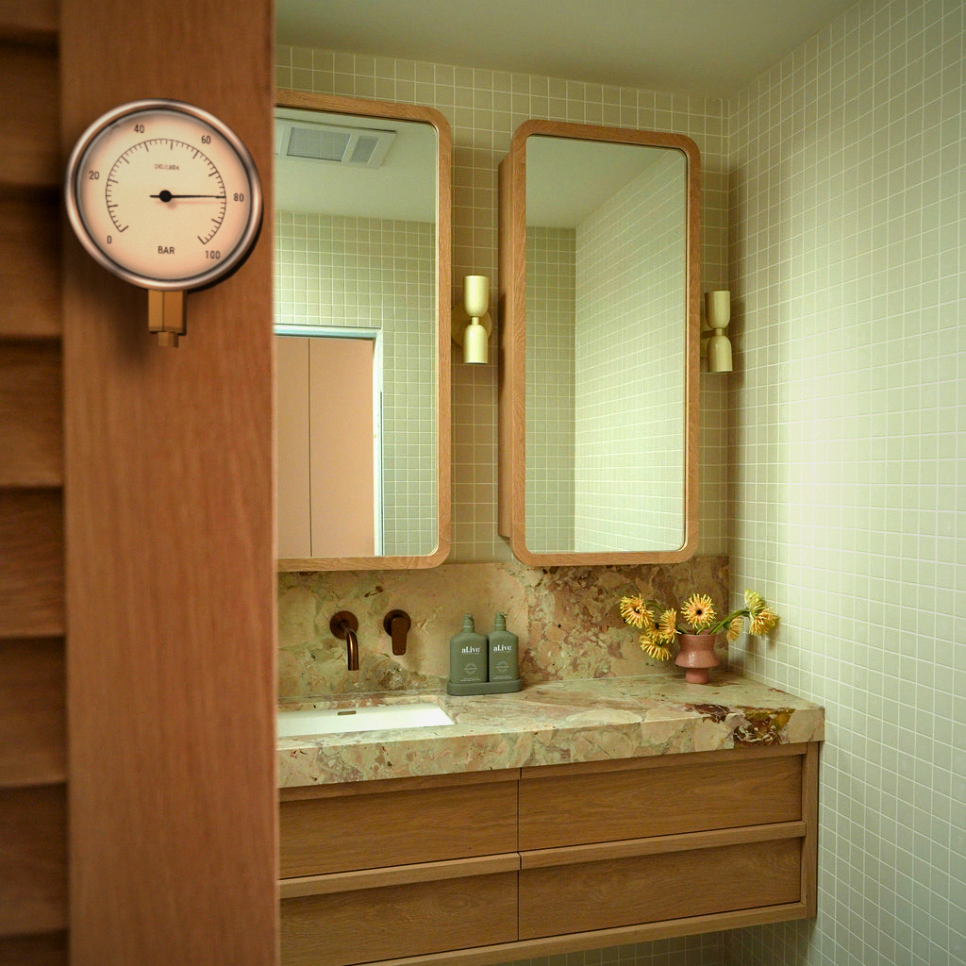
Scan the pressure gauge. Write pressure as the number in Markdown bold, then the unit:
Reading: **80** bar
